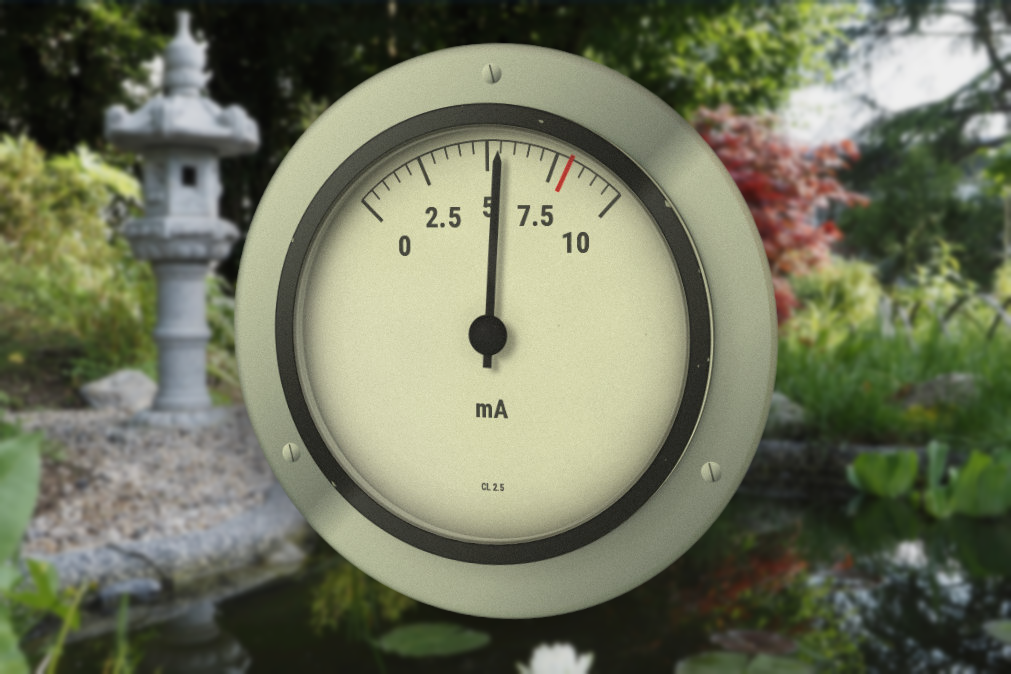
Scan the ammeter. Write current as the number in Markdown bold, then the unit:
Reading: **5.5** mA
